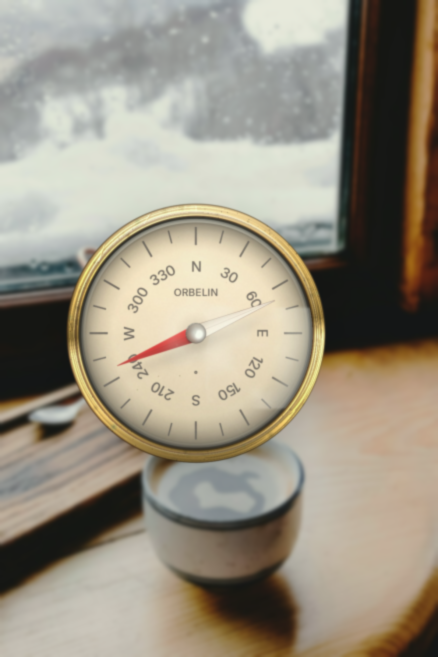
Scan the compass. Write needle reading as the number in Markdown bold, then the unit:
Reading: **247.5** °
